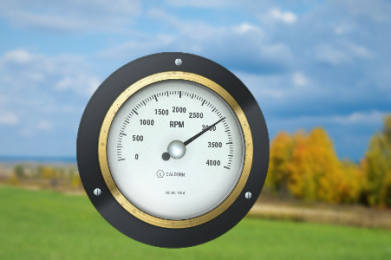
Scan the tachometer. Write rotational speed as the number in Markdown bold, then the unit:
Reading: **3000** rpm
